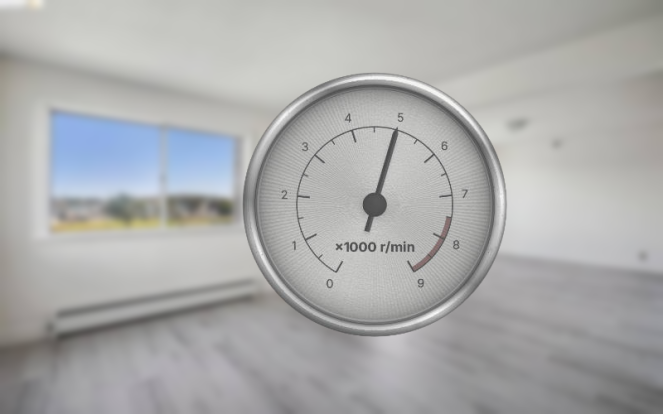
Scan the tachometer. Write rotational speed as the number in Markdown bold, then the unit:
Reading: **5000** rpm
